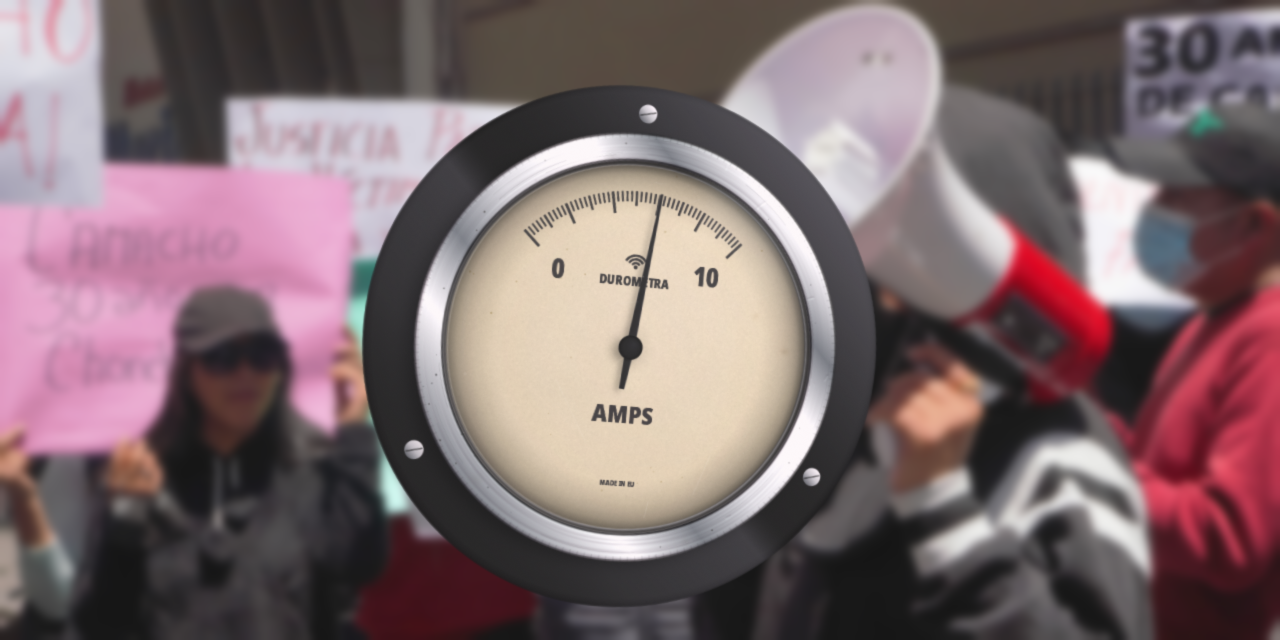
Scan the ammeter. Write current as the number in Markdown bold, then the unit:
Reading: **6** A
